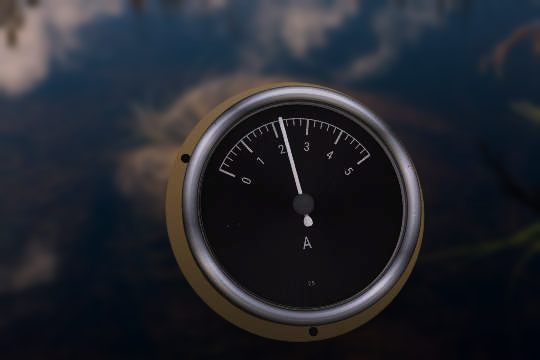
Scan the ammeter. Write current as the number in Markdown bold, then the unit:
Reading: **2.2** A
